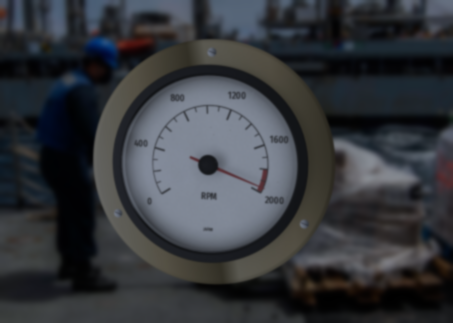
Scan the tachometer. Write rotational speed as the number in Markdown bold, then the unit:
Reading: **1950** rpm
